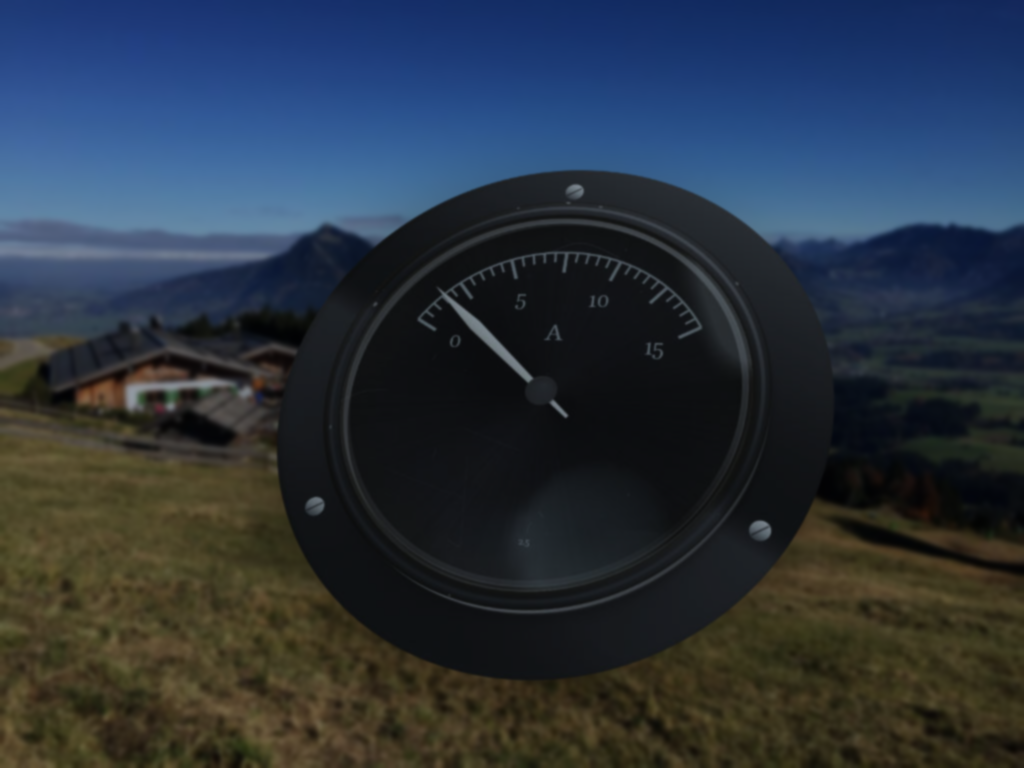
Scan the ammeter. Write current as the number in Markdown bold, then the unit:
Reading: **1.5** A
